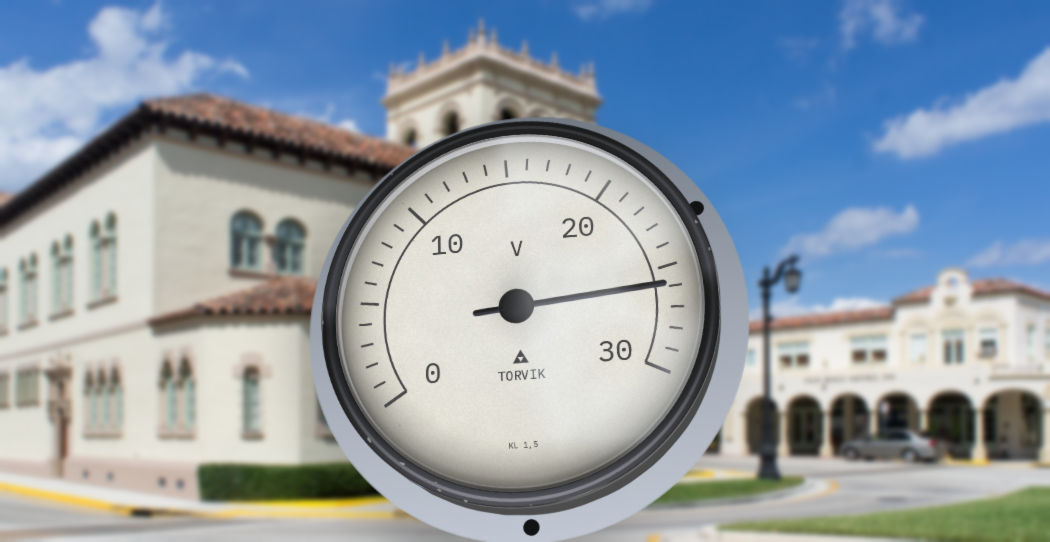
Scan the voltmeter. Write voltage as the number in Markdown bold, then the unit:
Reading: **26** V
